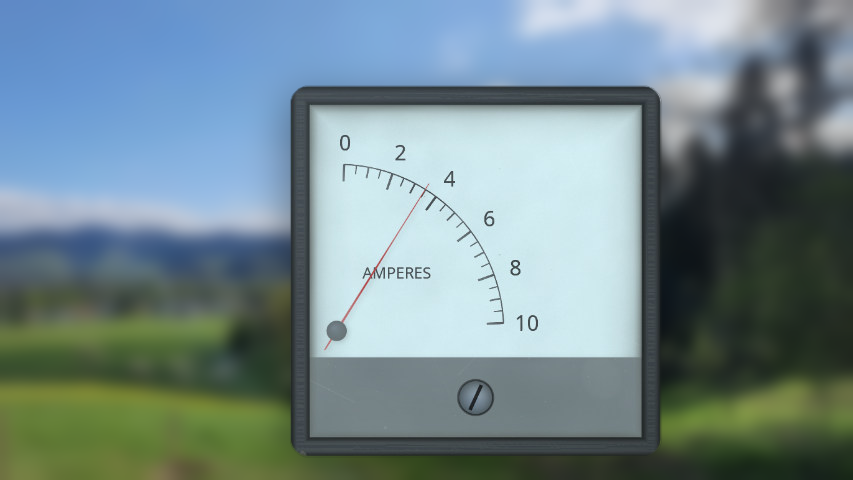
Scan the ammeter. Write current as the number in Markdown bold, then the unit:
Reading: **3.5** A
